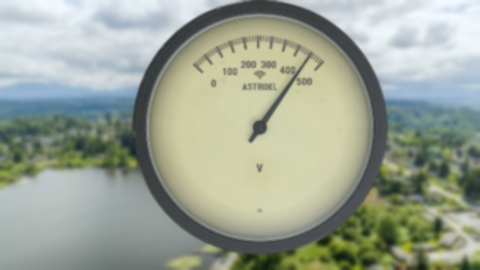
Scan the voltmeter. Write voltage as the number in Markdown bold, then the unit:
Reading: **450** V
